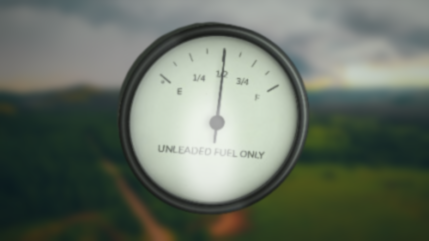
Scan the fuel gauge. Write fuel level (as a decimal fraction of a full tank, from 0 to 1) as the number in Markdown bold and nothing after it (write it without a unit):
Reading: **0.5**
